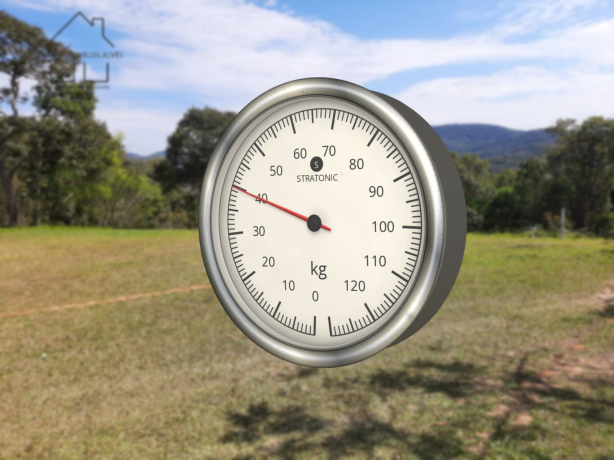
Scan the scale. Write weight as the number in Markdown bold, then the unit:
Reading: **40** kg
